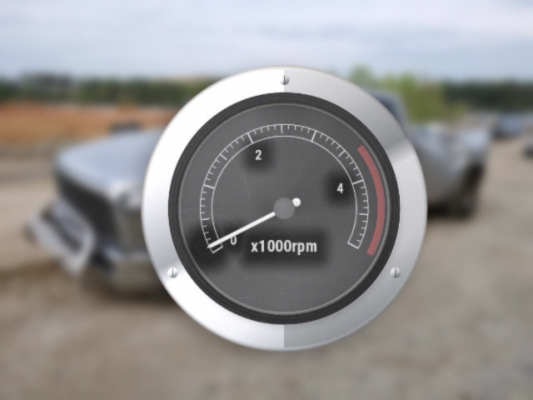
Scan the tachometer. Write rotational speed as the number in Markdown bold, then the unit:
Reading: **100** rpm
